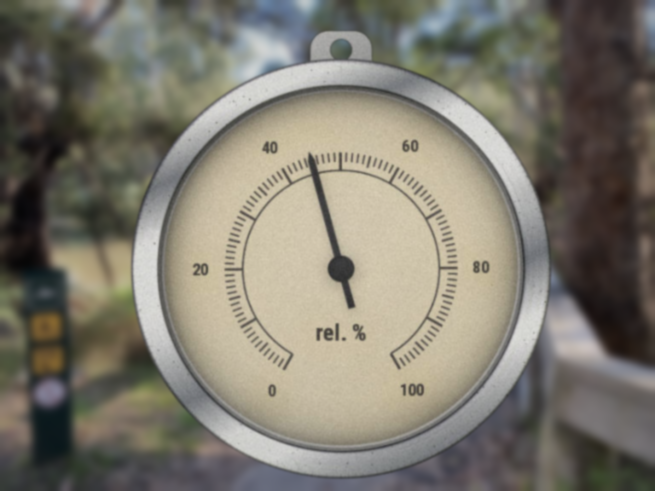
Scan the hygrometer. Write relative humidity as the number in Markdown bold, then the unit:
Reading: **45** %
